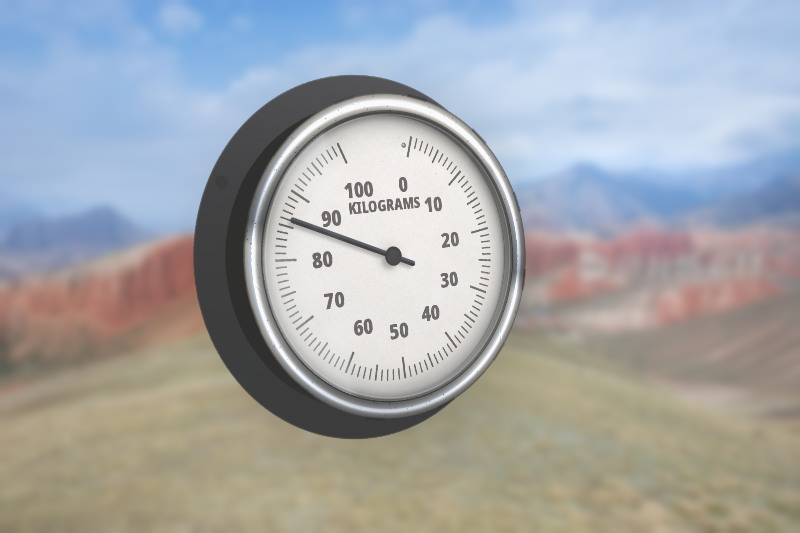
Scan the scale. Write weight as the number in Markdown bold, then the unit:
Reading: **86** kg
